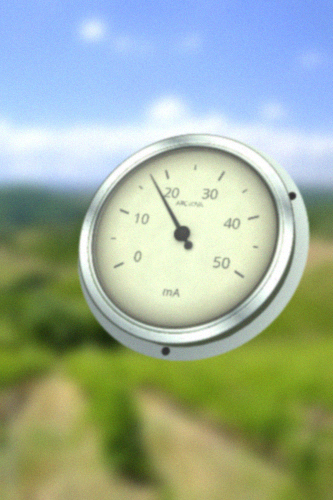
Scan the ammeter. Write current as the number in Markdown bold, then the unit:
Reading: **17.5** mA
